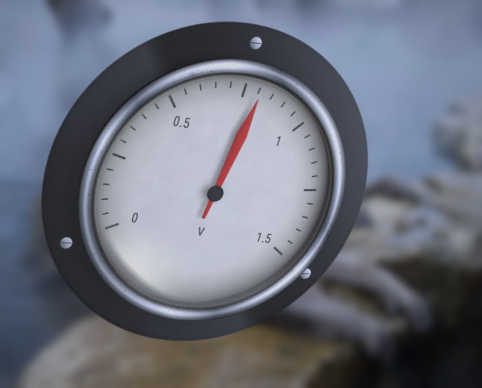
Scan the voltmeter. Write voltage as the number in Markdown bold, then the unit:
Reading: **0.8** V
